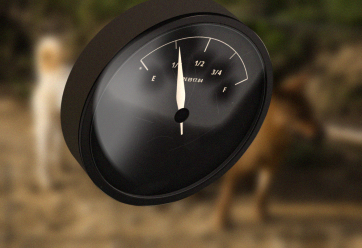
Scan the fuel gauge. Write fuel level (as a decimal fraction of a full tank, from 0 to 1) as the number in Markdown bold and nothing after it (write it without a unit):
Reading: **0.25**
